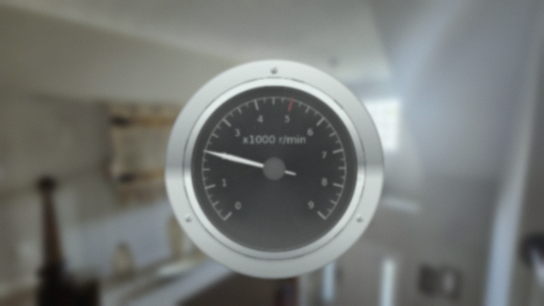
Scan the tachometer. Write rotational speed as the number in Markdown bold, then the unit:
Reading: **2000** rpm
